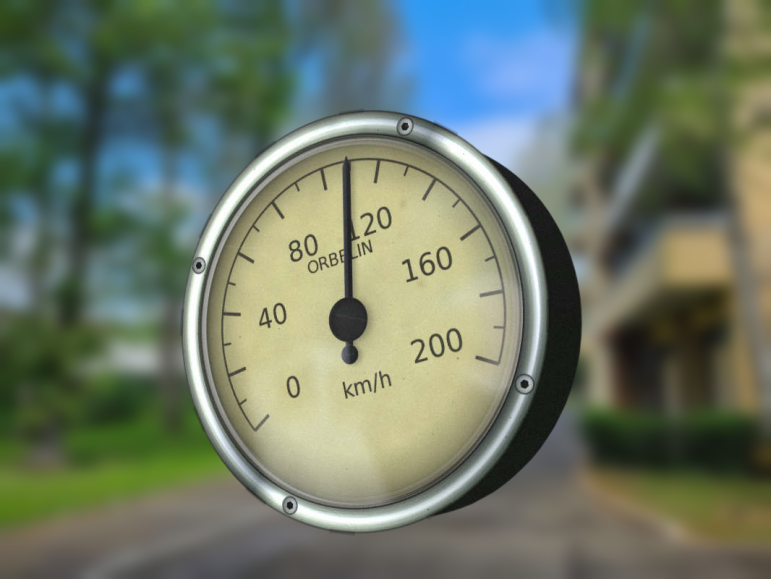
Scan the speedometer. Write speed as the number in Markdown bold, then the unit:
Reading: **110** km/h
